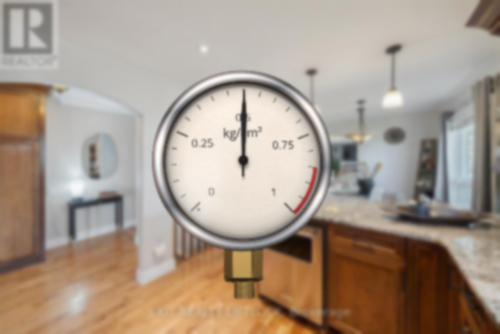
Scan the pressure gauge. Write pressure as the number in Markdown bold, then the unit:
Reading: **0.5** kg/cm²
